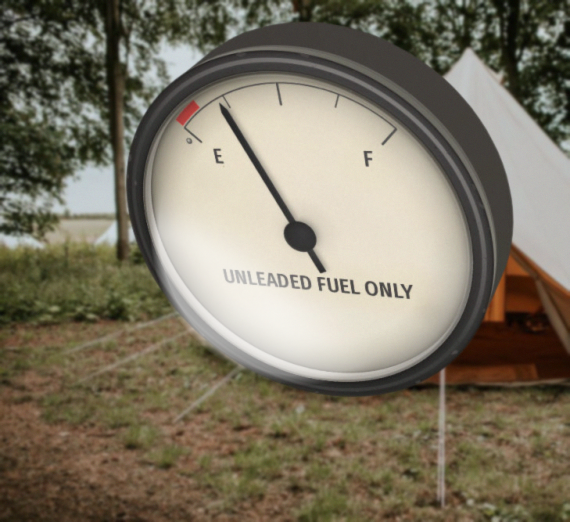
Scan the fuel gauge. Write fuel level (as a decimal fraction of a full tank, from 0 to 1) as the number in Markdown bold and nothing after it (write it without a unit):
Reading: **0.25**
